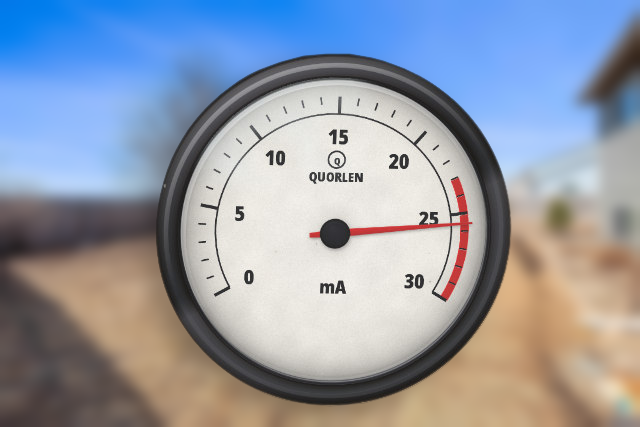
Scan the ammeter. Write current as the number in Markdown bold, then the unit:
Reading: **25.5** mA
